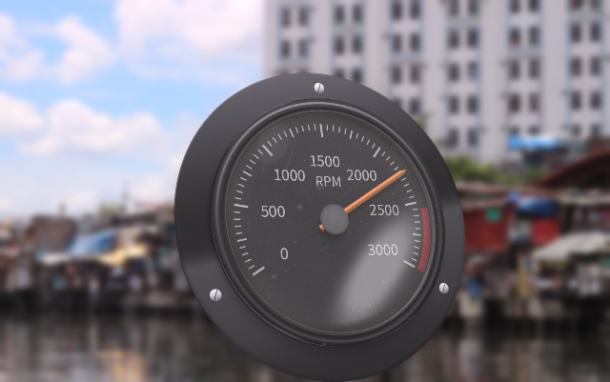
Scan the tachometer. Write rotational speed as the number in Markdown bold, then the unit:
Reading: **2250** rpm
